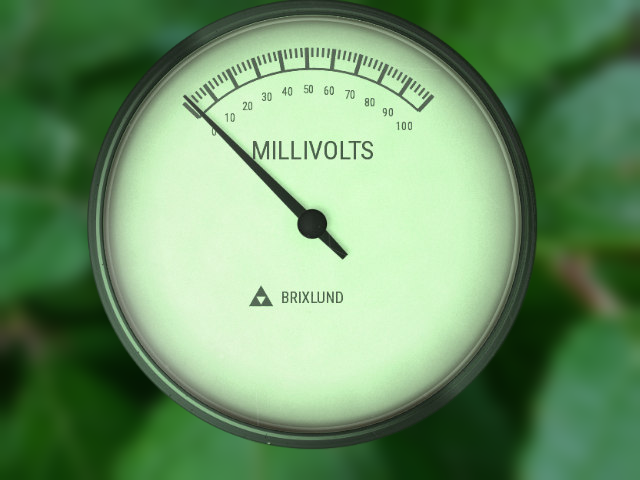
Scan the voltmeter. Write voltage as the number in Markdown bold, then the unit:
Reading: **2** mV
